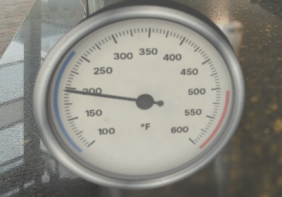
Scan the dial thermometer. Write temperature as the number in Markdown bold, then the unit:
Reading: **200** °F
